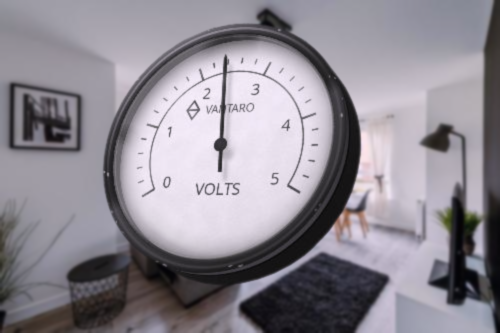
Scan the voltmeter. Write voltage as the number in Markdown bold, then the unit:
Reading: **2.4** V
